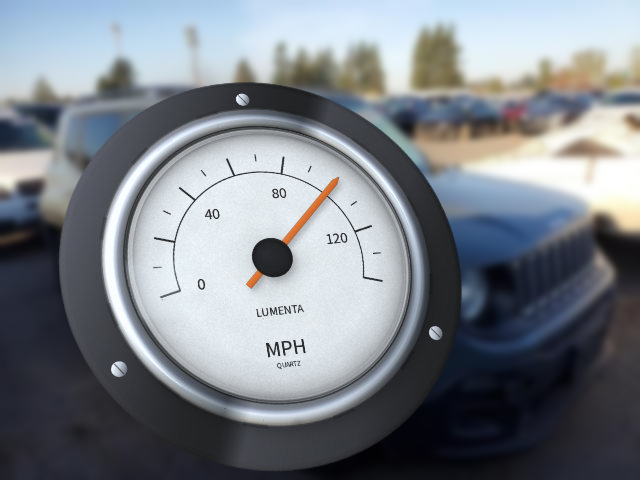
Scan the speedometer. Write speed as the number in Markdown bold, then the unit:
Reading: **100** mph
